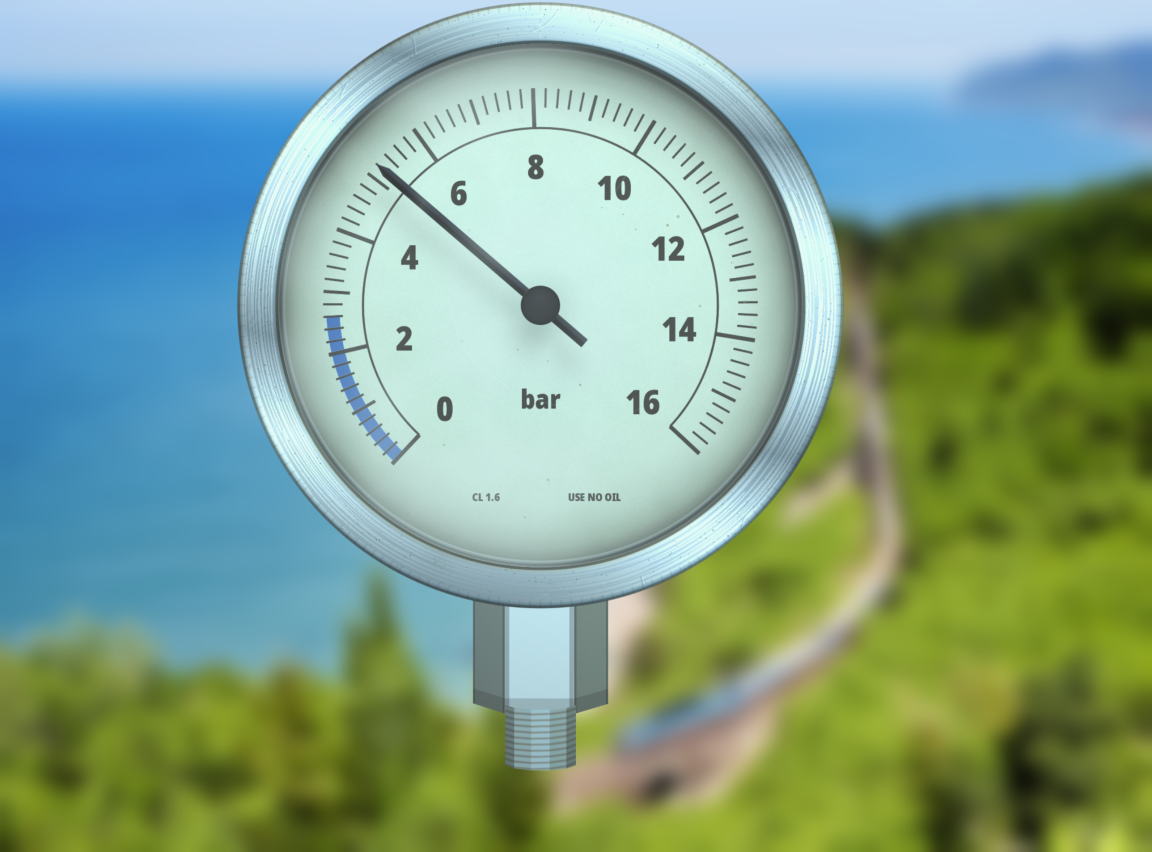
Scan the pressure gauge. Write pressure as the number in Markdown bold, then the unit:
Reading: **5.2** bar
